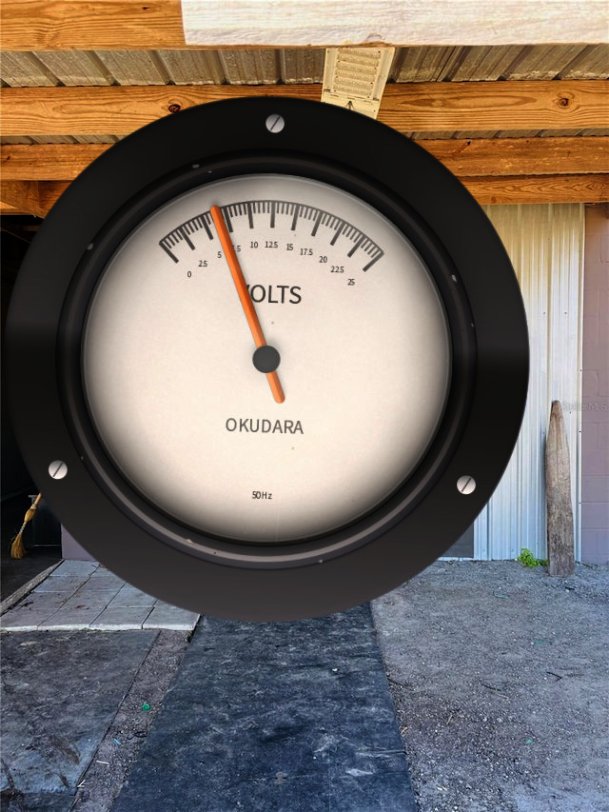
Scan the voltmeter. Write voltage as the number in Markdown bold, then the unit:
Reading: **6.5** V
